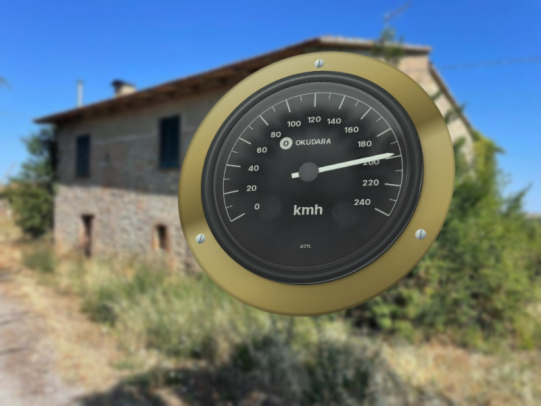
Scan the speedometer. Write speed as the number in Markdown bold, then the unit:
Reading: **200** km/h
